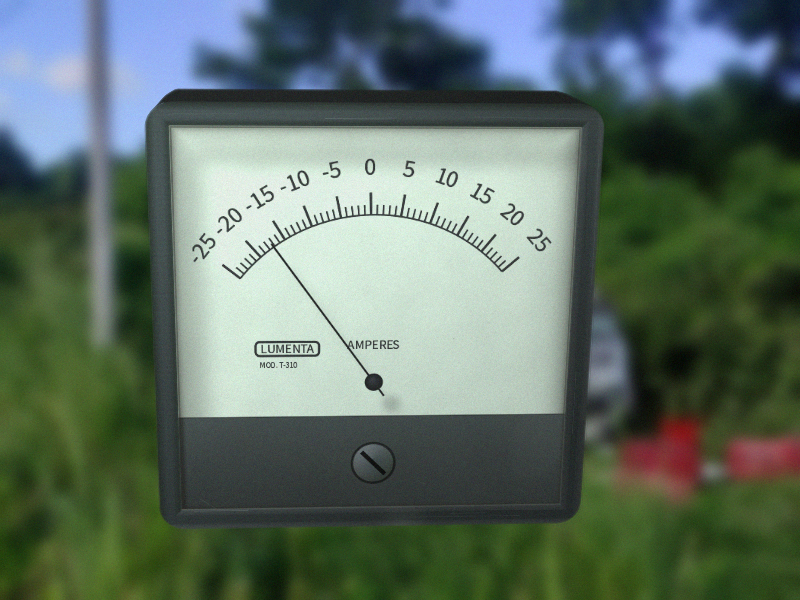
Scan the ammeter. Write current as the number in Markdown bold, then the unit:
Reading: **-17** A
